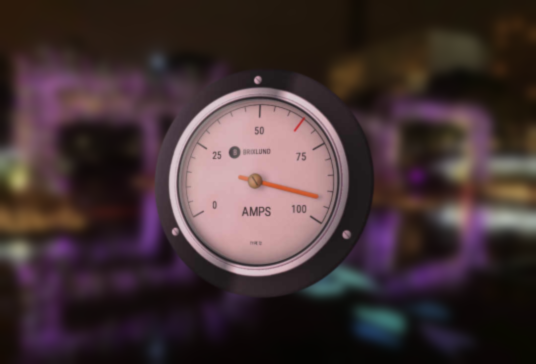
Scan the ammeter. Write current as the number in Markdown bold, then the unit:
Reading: **92.5** A
